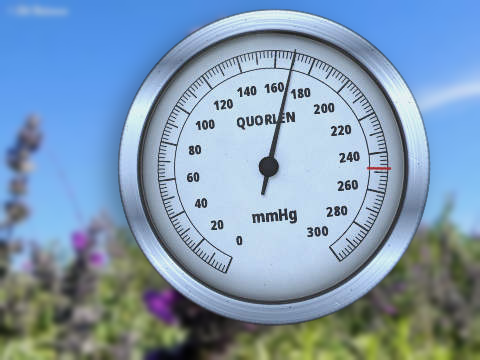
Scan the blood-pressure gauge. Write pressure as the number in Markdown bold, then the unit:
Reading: **170** mmHg
